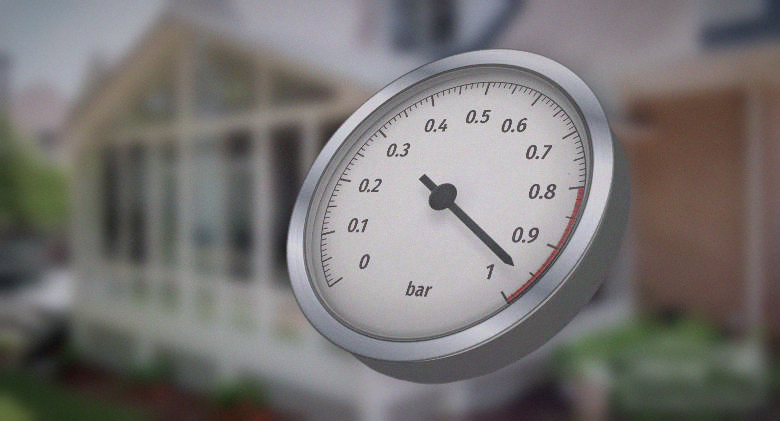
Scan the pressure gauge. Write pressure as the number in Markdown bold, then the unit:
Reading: **0.96** bar
